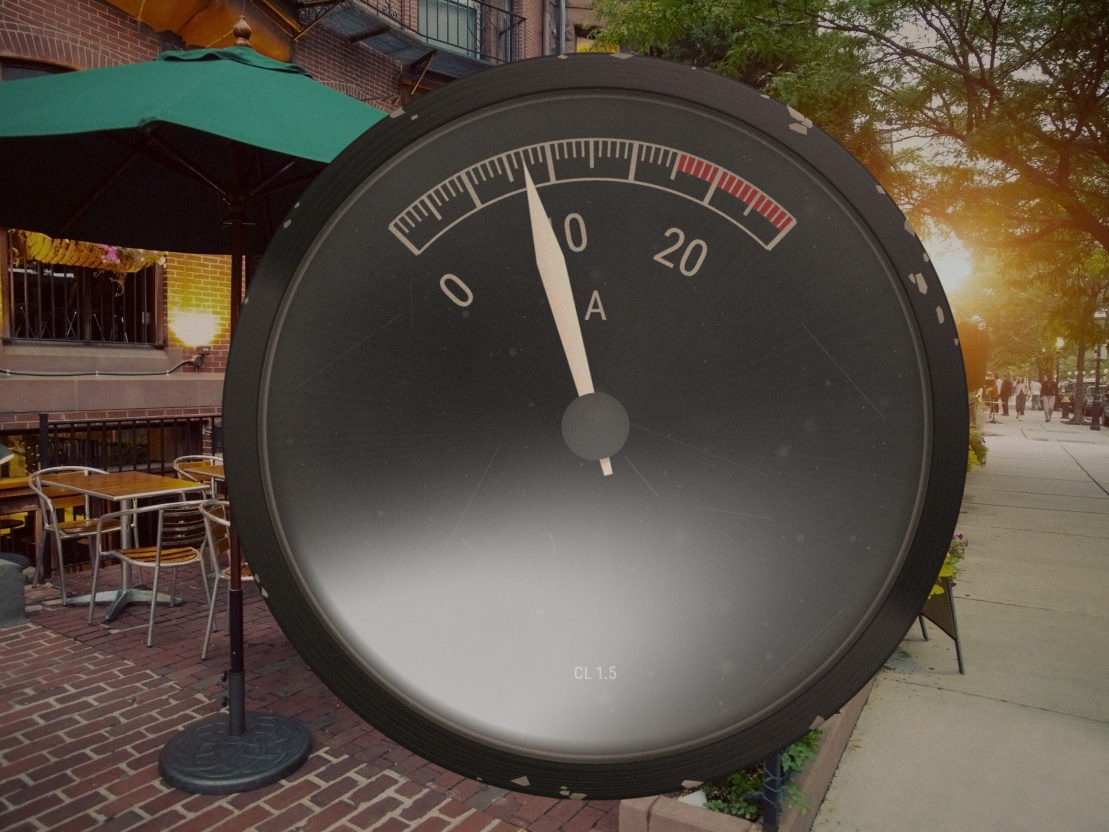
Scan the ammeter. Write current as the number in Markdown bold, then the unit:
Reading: **8.5** A
